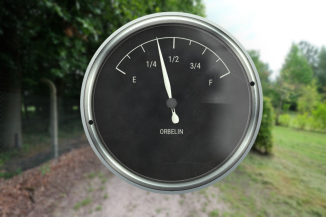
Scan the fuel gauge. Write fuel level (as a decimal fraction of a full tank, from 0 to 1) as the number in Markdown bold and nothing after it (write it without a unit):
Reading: **0.375**
